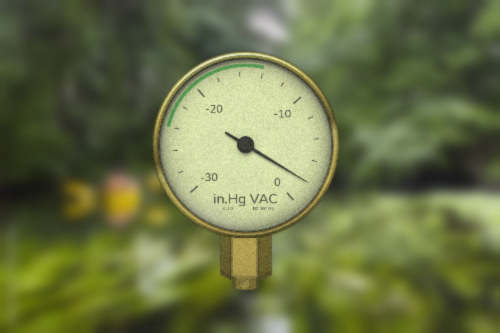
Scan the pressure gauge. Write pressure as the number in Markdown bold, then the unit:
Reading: **-2** inHg
